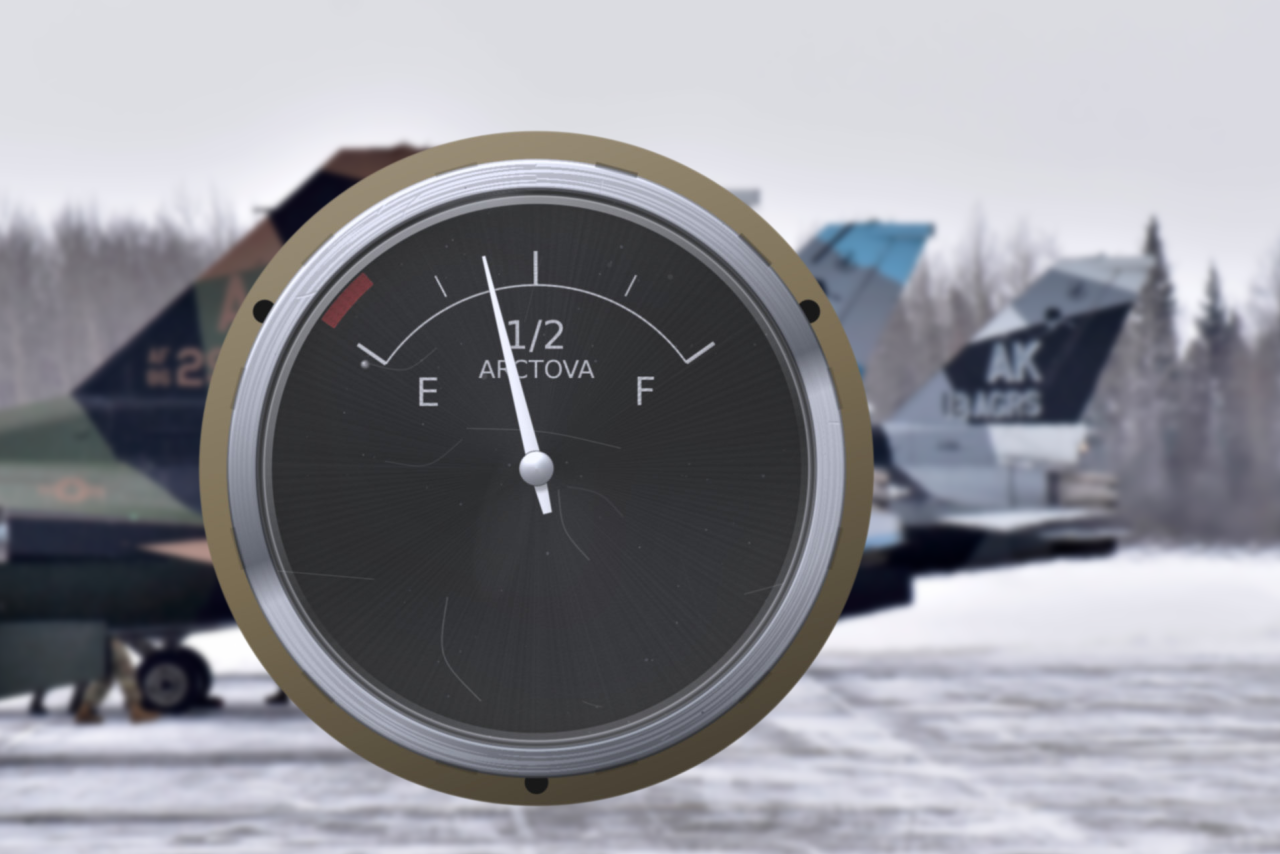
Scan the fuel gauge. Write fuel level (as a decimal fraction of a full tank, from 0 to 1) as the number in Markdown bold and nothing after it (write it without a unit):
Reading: **0.375**
